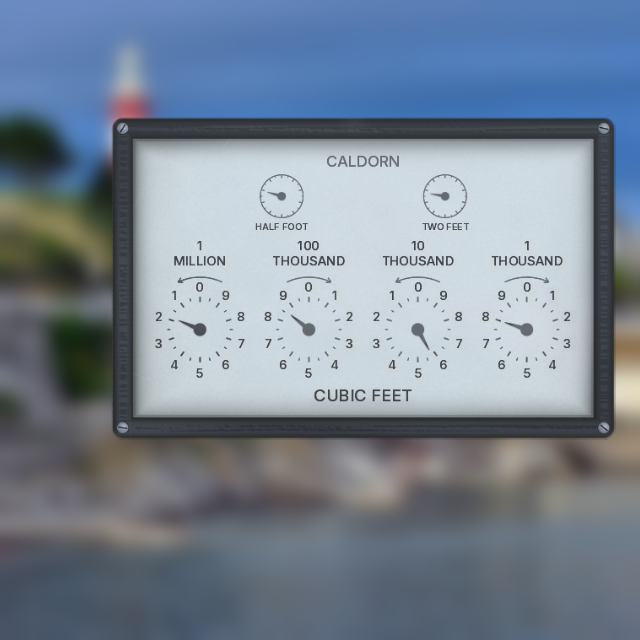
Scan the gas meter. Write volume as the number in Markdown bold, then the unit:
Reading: **185800** ft³
